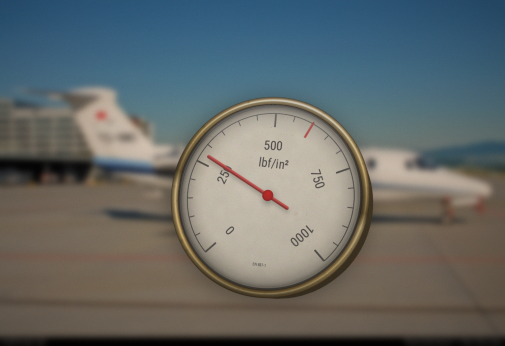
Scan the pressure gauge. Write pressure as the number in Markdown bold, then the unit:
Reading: **275** psi
